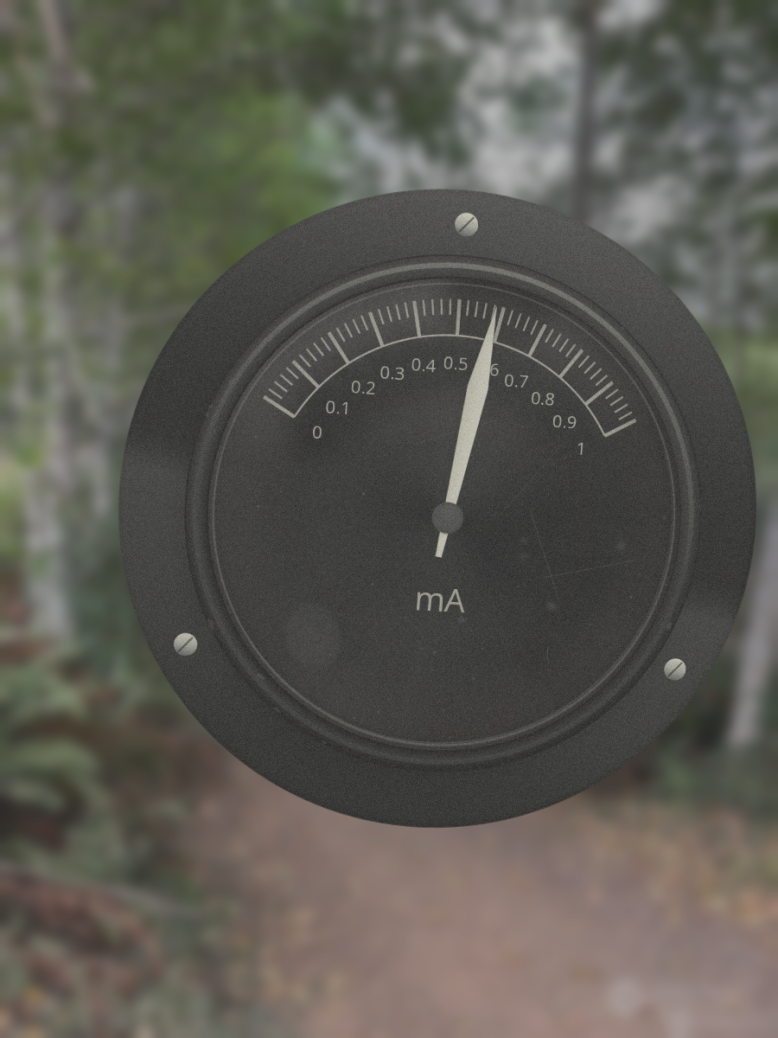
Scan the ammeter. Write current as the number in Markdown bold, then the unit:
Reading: **0.58** mA
